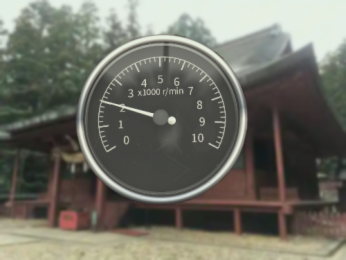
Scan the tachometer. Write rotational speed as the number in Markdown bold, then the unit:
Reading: **2000** rpm
